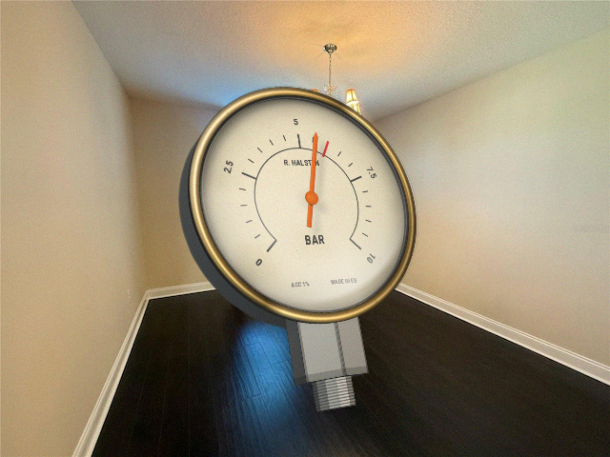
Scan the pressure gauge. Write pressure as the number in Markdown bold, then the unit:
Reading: **5.5** bar
